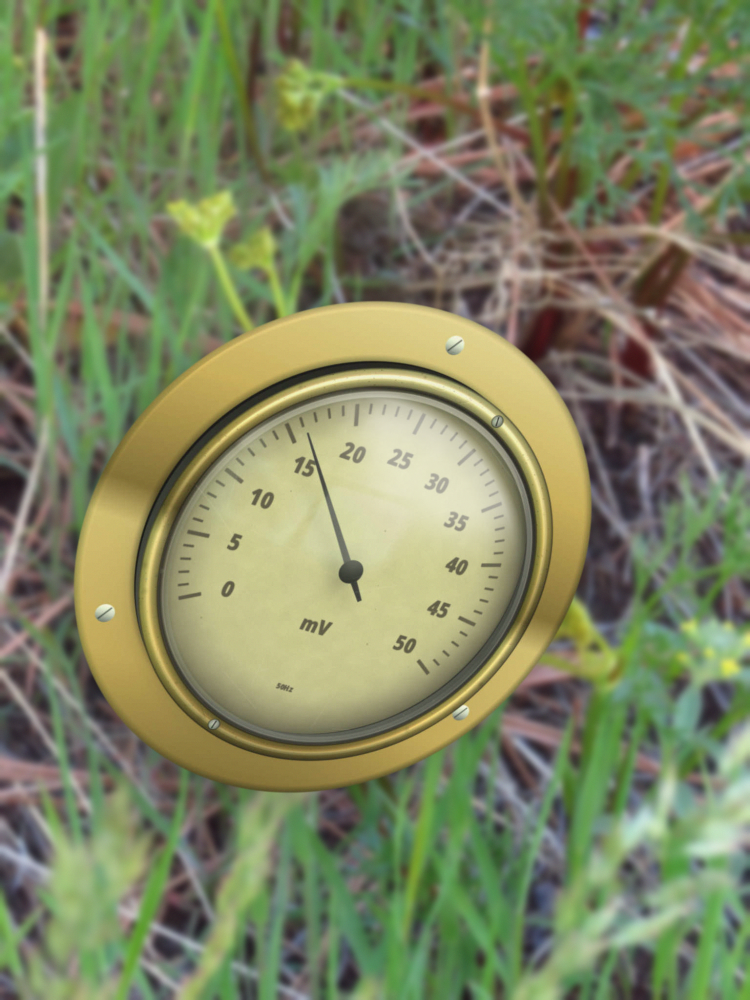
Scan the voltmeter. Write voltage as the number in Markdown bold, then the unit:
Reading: **16** mV
